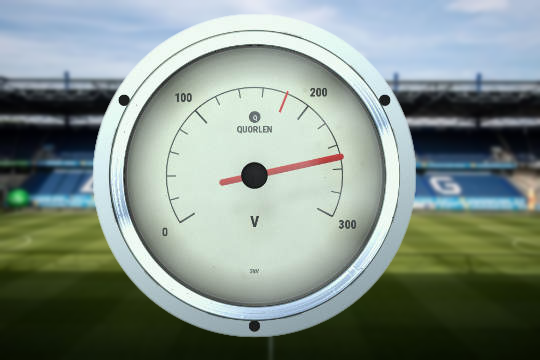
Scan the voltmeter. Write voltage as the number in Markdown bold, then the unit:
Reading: **250** V
